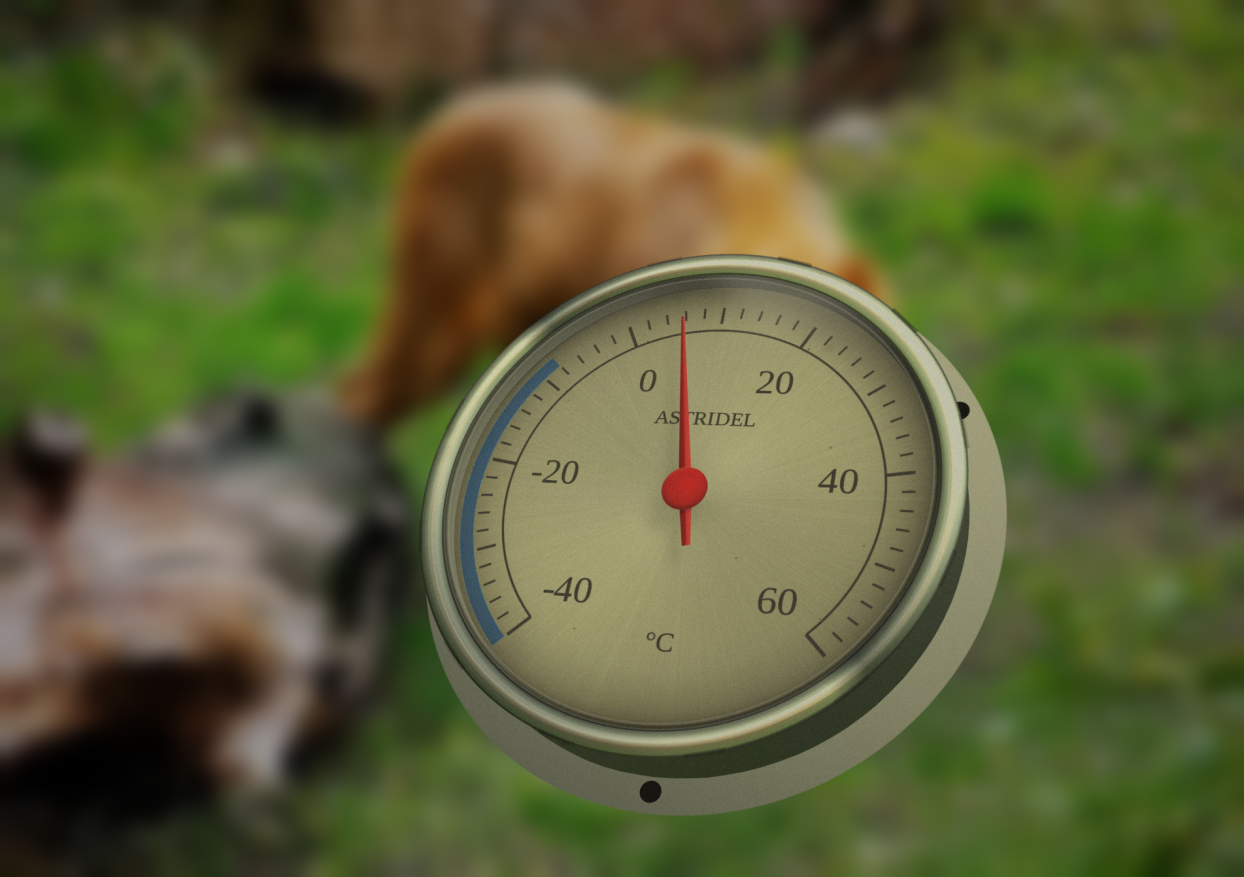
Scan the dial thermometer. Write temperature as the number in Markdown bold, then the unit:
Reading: **6** °C
